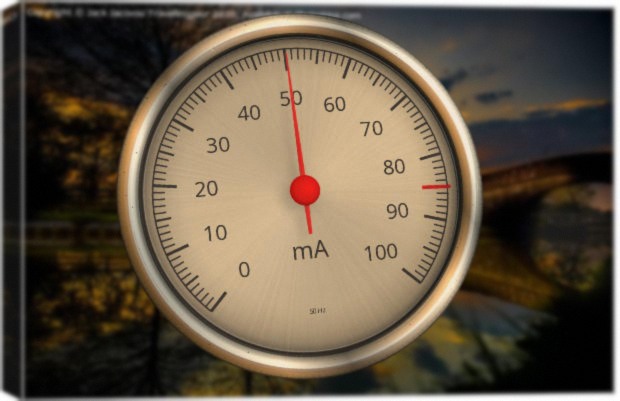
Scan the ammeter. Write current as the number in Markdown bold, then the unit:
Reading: **50** mA
